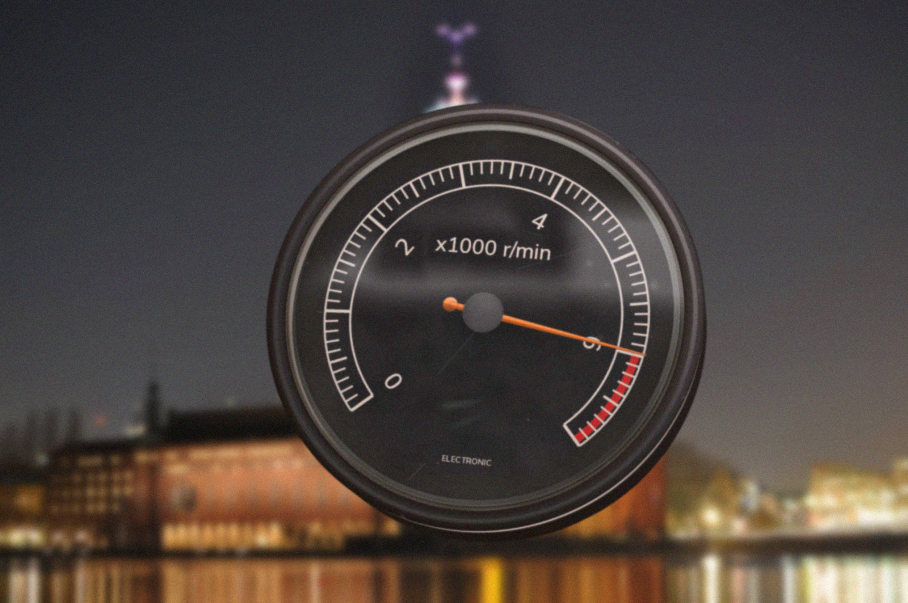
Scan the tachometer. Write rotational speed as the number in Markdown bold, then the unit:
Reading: **6000** rpm
